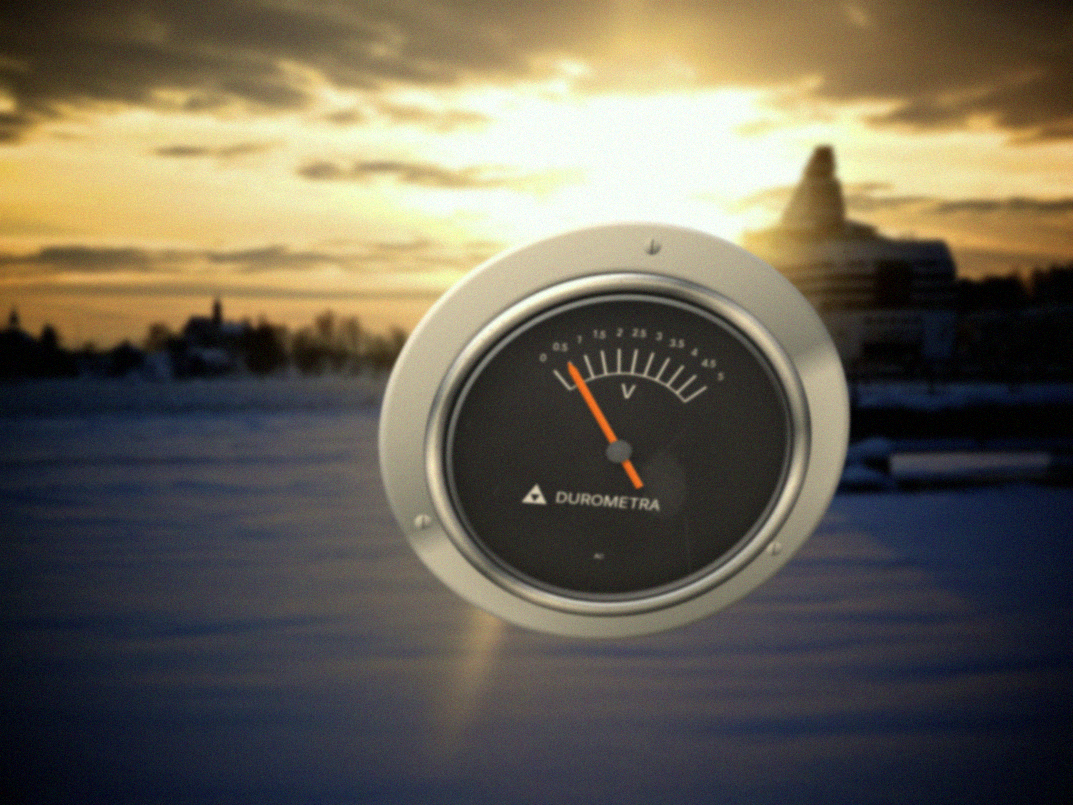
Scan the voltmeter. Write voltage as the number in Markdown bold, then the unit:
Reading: **0.5** V
